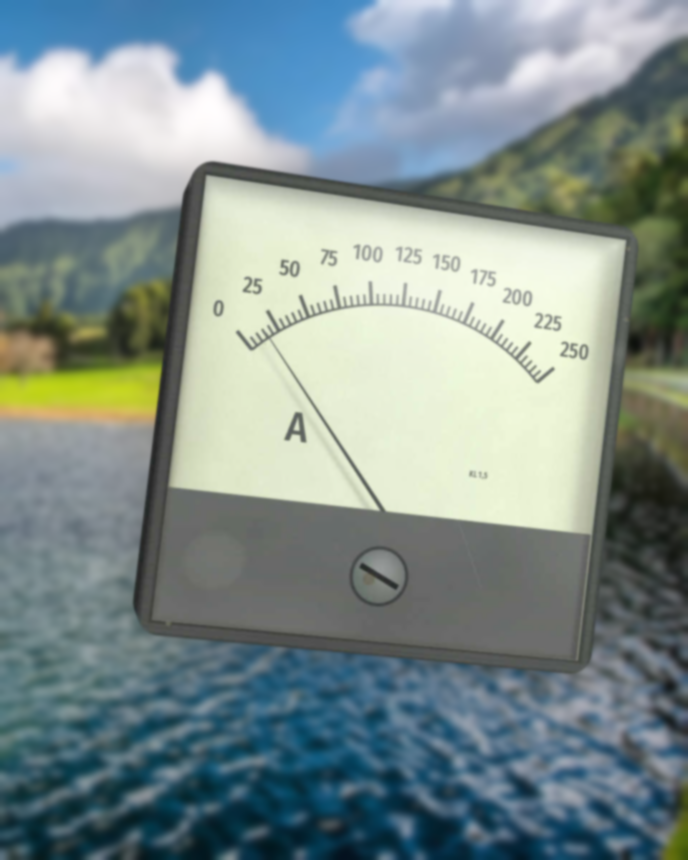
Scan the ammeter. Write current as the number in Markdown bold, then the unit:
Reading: **15** A
